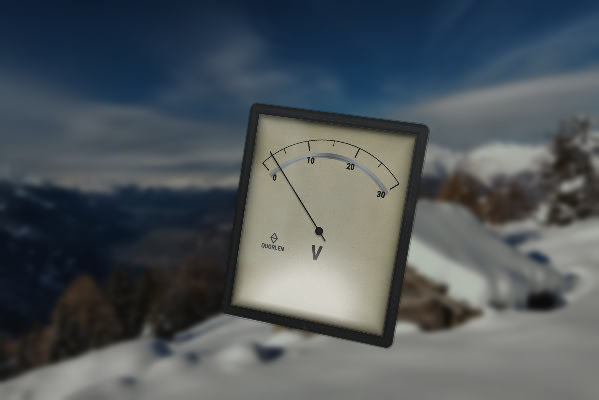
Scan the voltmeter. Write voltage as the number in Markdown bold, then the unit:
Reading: **2.5** V
